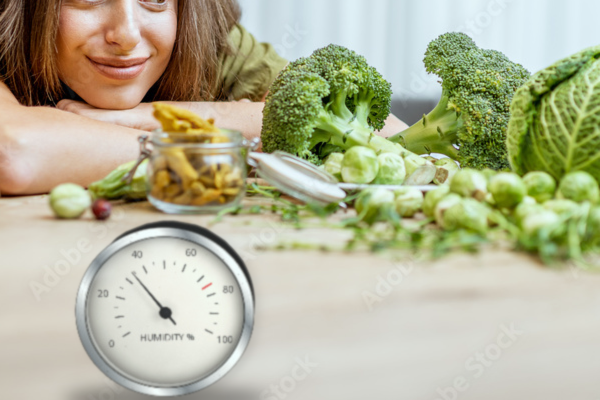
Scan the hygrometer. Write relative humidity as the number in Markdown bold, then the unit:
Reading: **35** %
